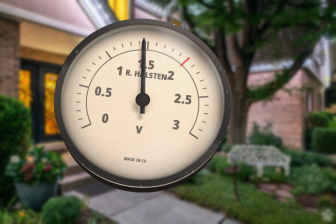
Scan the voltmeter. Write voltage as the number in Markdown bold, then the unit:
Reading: **1.45** V
